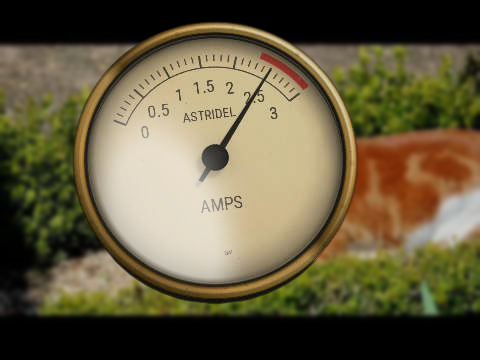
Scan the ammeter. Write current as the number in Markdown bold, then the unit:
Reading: **2.5** A
